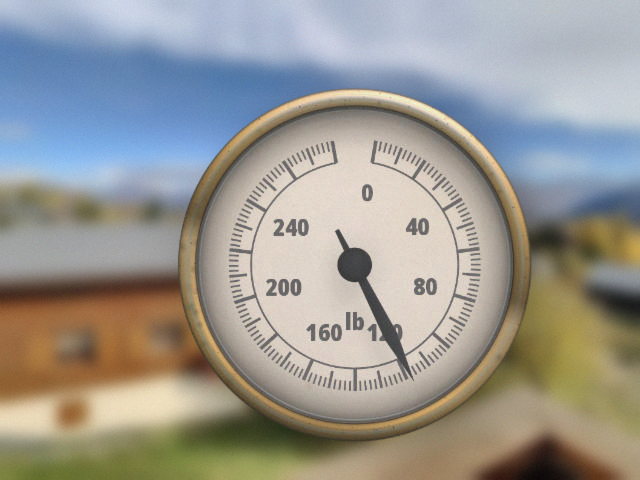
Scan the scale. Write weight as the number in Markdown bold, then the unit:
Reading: **118** lb
